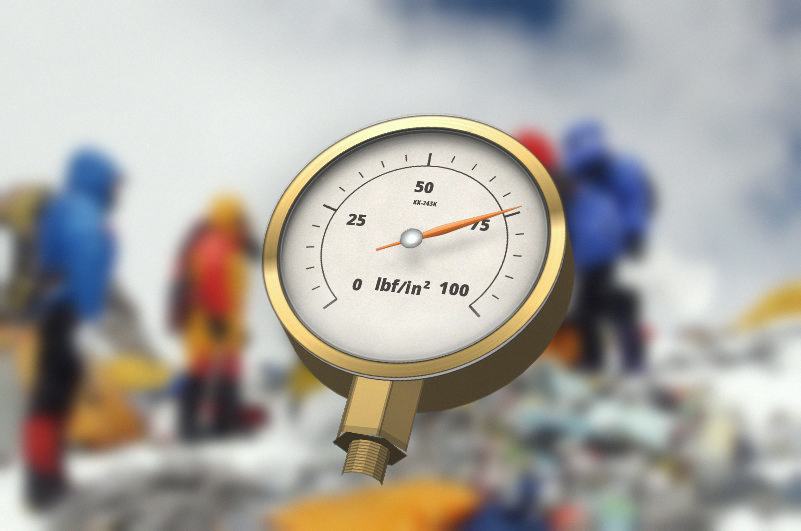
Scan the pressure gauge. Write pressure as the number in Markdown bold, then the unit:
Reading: **75** psi
